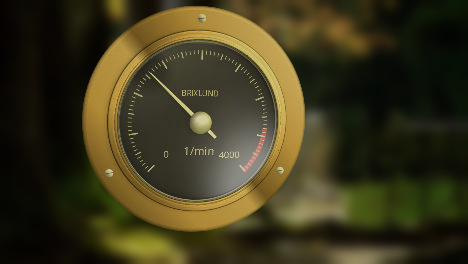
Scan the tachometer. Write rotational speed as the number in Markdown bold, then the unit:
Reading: **1300** rpm
